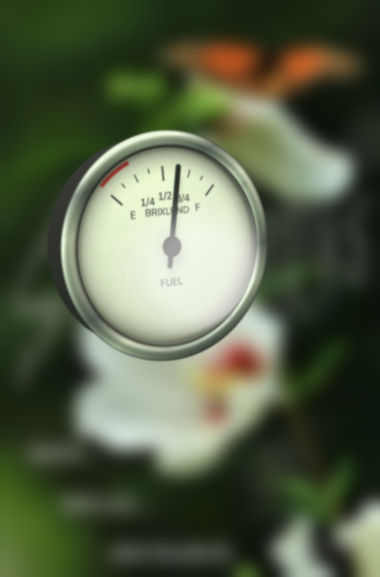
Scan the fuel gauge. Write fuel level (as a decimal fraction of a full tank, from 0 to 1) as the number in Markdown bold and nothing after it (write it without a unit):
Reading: **0.625**
